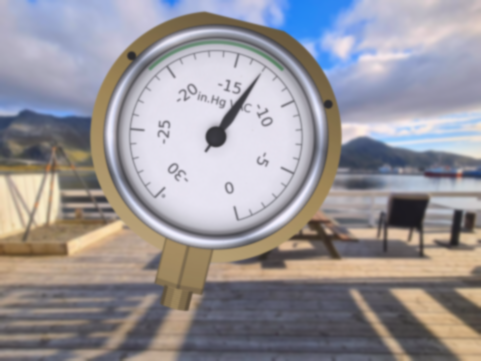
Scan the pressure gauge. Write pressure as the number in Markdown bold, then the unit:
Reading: **-13** inHg
